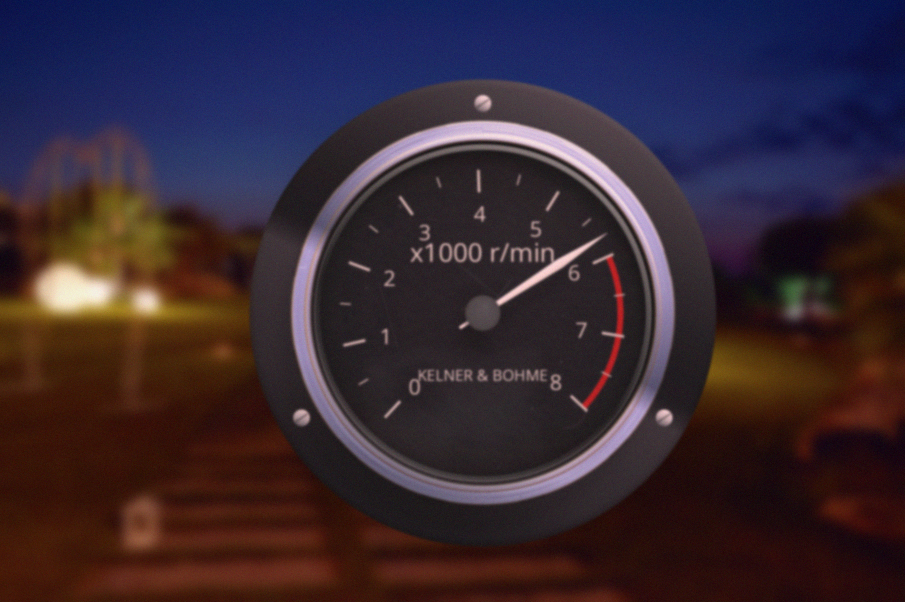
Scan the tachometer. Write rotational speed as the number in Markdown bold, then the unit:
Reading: **5750** rpm
